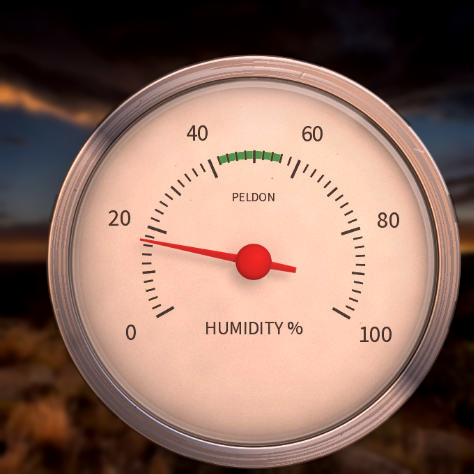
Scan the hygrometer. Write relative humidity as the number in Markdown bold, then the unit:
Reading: **17** %
